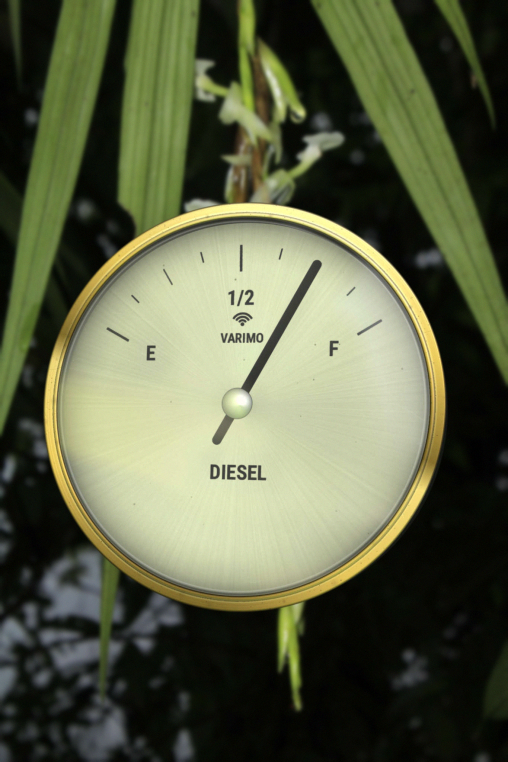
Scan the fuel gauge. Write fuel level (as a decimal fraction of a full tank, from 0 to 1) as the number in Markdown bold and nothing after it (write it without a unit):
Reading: **0.75**
